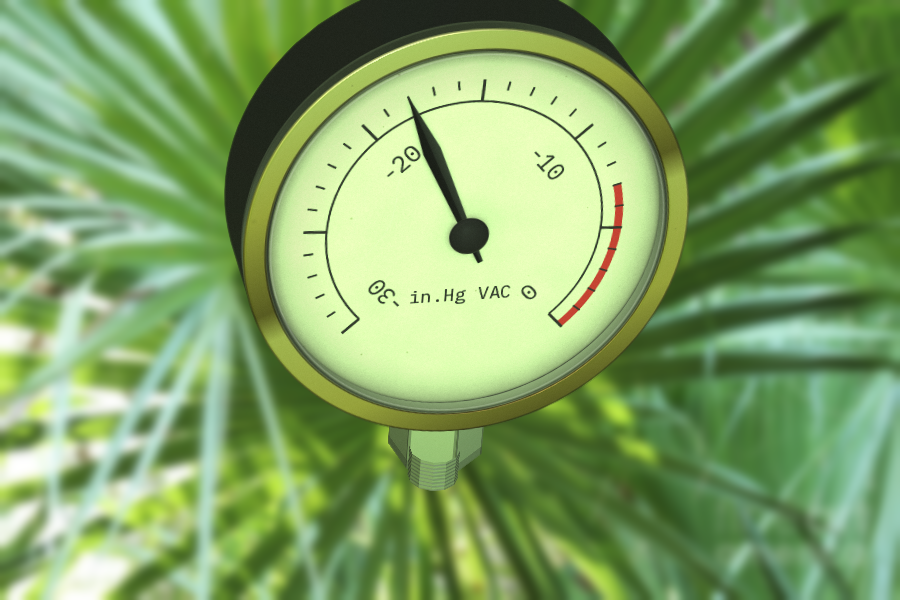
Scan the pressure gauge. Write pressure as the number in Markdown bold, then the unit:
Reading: **-18** inHg
